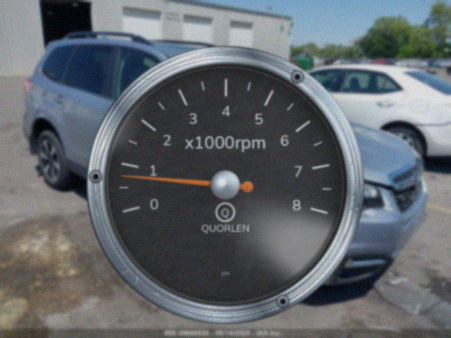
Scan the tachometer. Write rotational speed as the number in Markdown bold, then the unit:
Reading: **750** rpm
